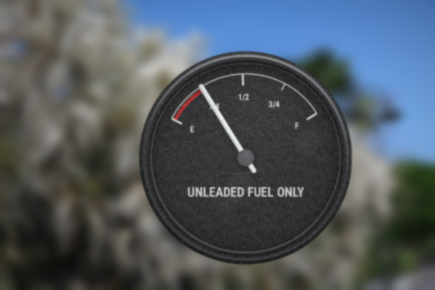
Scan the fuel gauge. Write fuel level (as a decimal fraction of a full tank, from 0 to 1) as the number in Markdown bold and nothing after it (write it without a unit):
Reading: **0.25**
